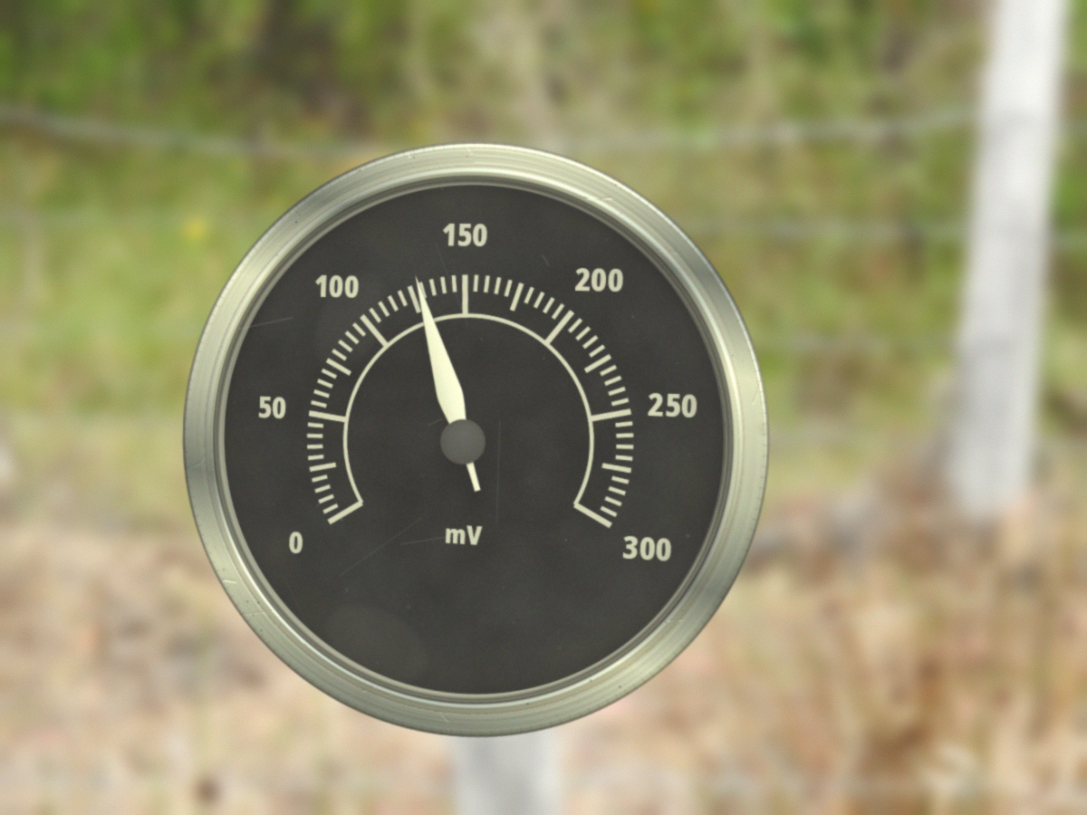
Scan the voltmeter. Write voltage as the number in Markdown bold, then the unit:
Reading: **130** mV
